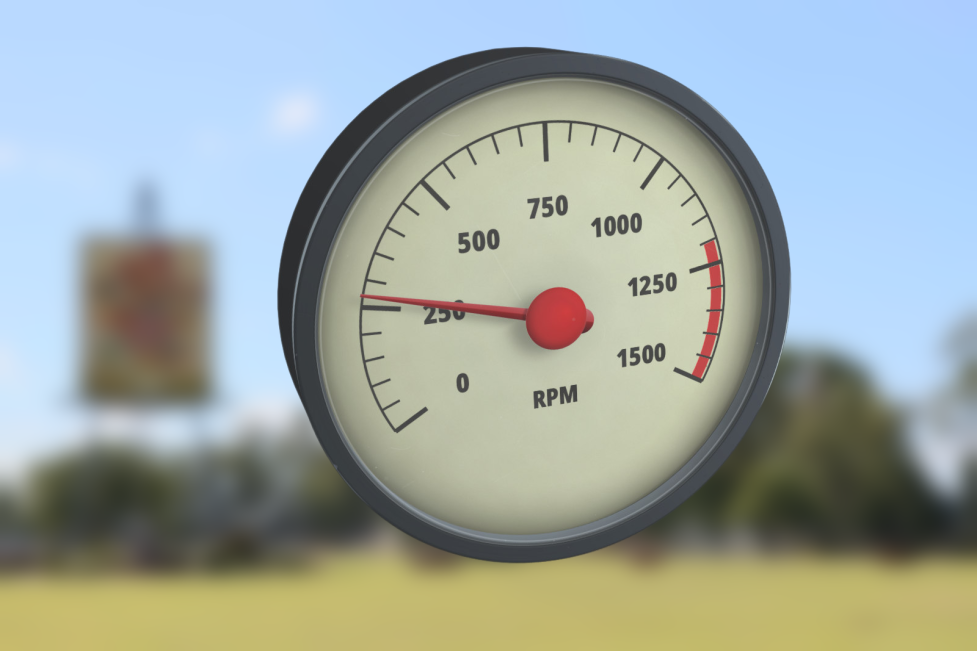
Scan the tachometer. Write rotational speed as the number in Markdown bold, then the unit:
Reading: **275** rpm
